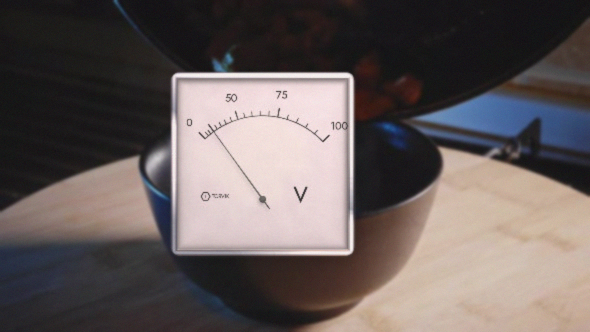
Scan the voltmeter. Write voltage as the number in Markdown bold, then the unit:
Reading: **25** V
